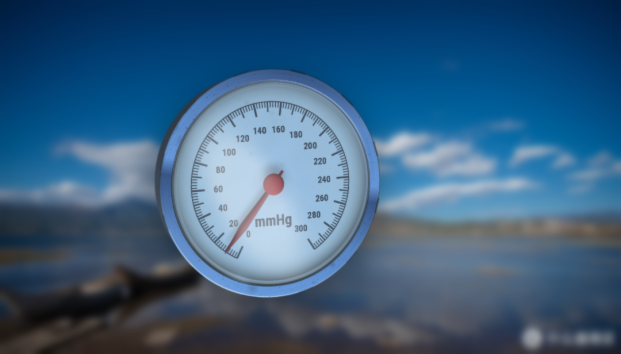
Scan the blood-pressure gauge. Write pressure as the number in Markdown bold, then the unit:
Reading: **10** mmHg
